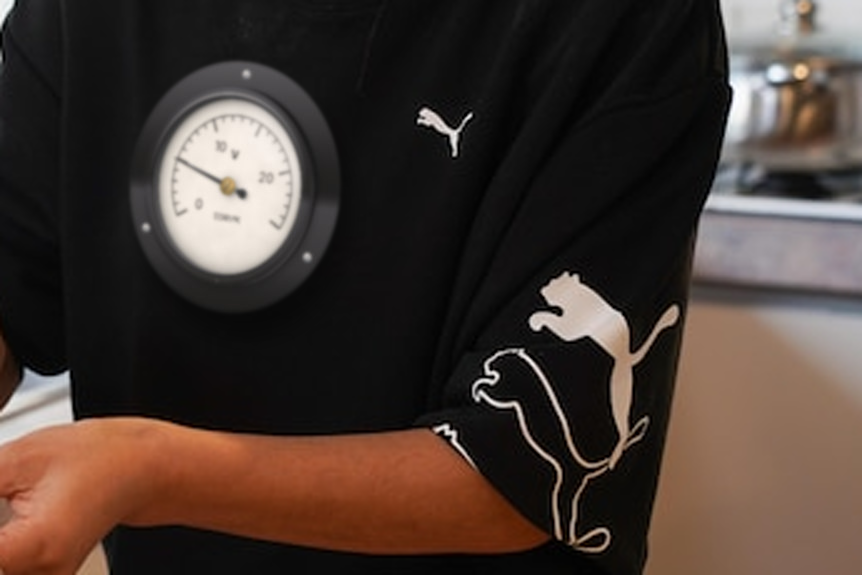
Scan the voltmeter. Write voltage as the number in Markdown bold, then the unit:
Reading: **5** V
